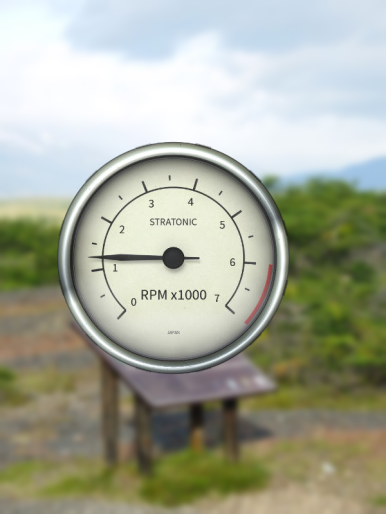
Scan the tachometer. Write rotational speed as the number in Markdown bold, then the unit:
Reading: **1250** rpm
